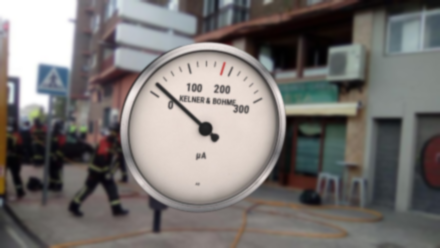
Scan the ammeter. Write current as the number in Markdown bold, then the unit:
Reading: **20** µA
